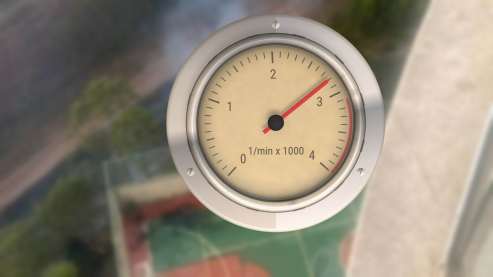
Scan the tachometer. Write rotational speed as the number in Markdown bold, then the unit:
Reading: **2800** rpm
